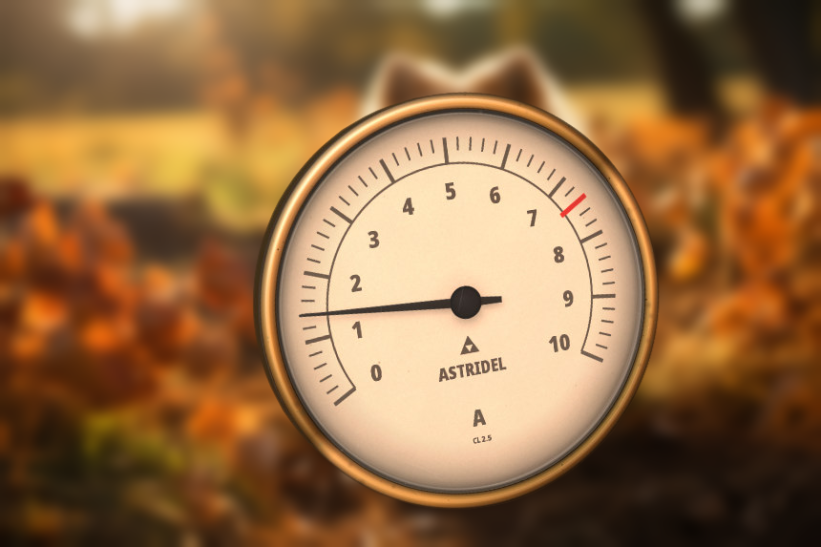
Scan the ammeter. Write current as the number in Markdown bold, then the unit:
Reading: **1.4** A
